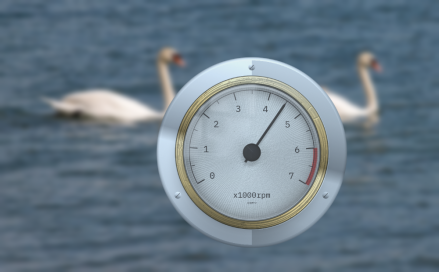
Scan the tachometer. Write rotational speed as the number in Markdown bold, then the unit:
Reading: **4500** rpm
